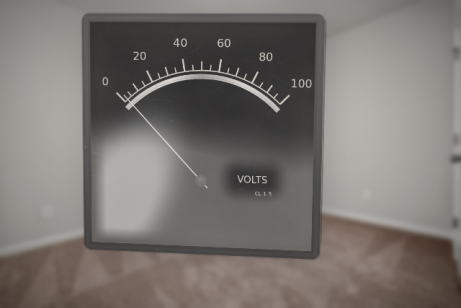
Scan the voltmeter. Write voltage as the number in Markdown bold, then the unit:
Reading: **2.5** V
